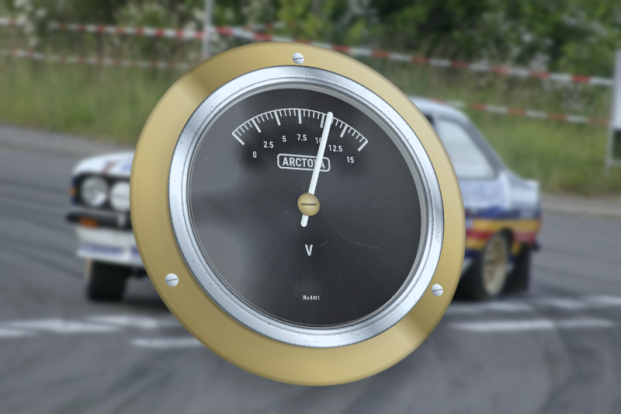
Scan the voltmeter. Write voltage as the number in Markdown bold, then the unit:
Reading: **10.5** V
